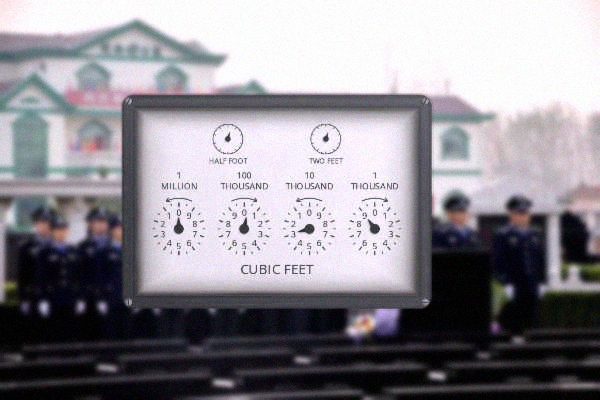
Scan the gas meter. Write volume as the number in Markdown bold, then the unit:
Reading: **2900** ft³
